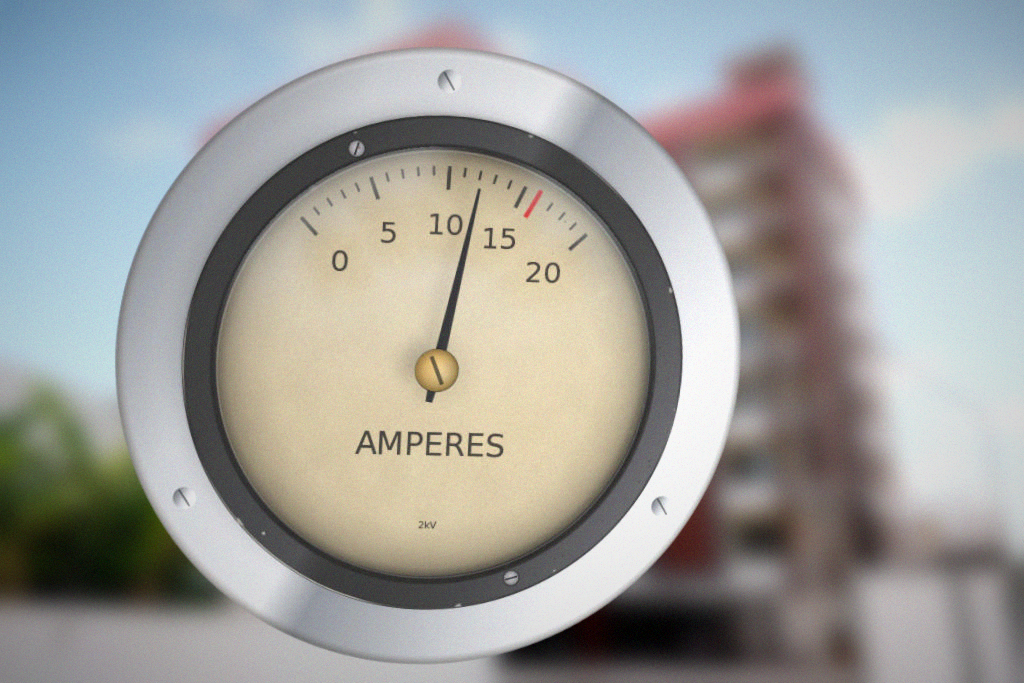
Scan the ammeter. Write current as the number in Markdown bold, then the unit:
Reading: **12** A
